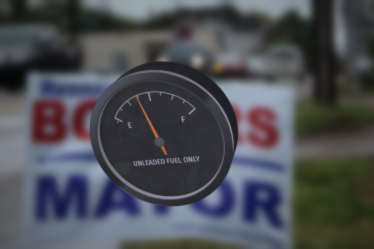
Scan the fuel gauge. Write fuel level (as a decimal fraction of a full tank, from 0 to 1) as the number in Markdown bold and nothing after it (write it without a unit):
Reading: **0.375**
